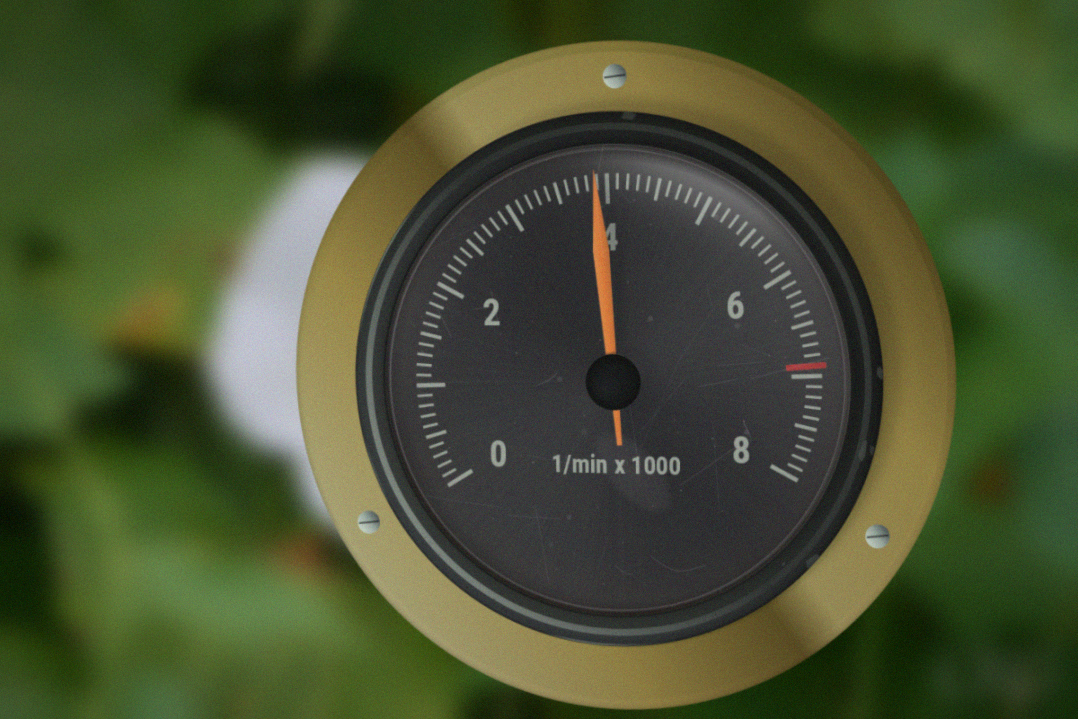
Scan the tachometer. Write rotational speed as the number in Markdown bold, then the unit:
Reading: **3900** rpm
